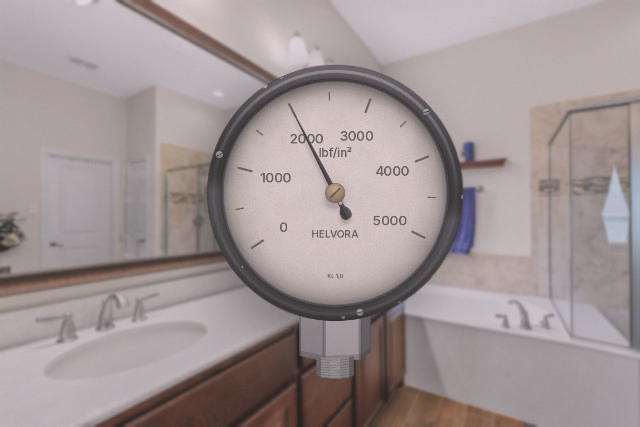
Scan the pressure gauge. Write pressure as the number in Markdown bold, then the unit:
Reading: **2000** psi
